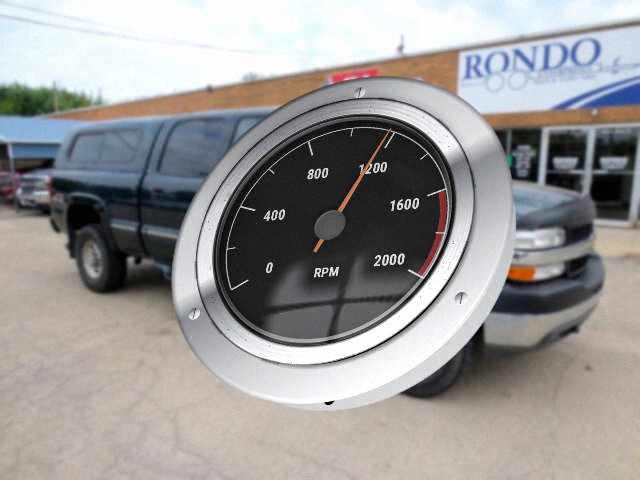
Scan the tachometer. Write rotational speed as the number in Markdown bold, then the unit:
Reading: **1200** rpm
